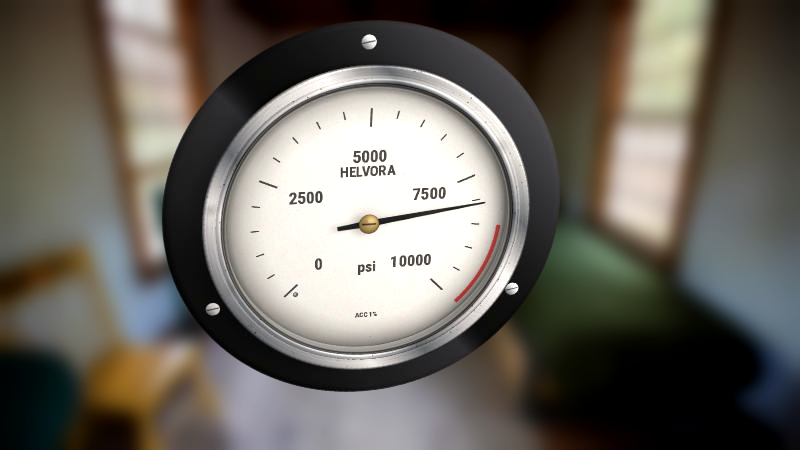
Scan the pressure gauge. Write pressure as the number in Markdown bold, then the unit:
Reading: **8000** psi
